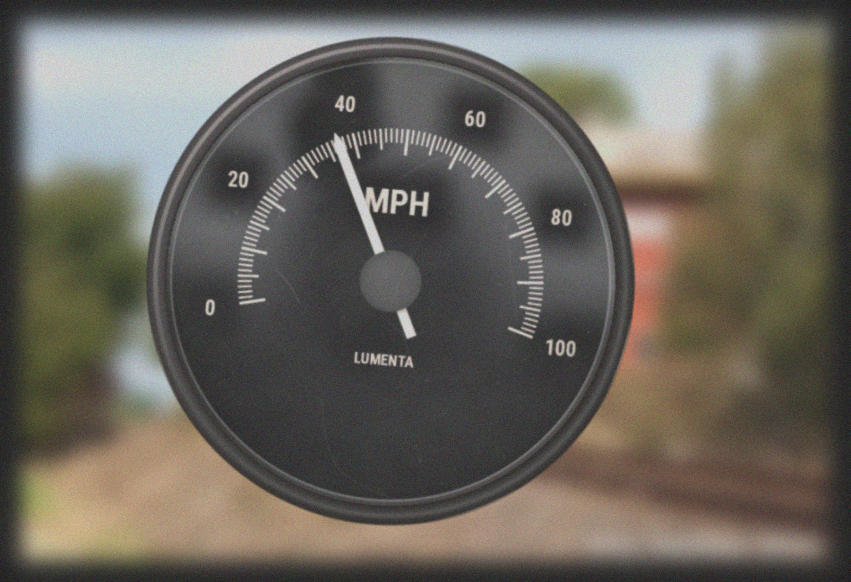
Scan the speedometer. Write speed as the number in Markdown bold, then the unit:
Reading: **37** mph
